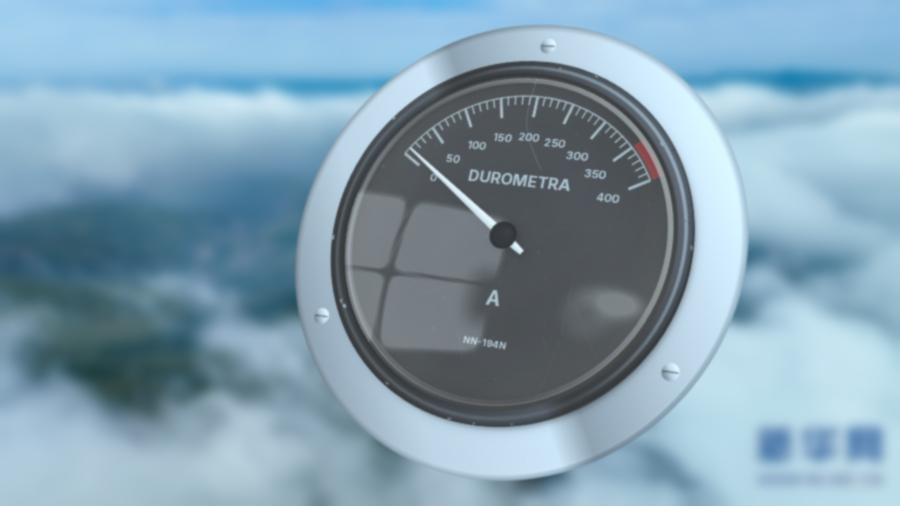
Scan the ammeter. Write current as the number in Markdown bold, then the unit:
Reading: **10** A
